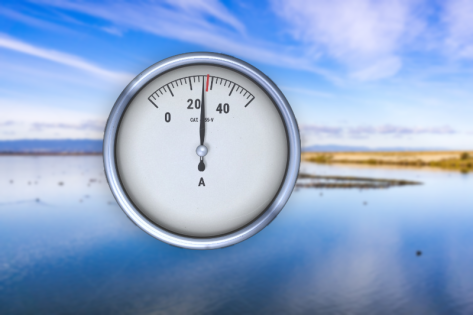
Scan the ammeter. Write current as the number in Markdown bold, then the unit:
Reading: **26** A
